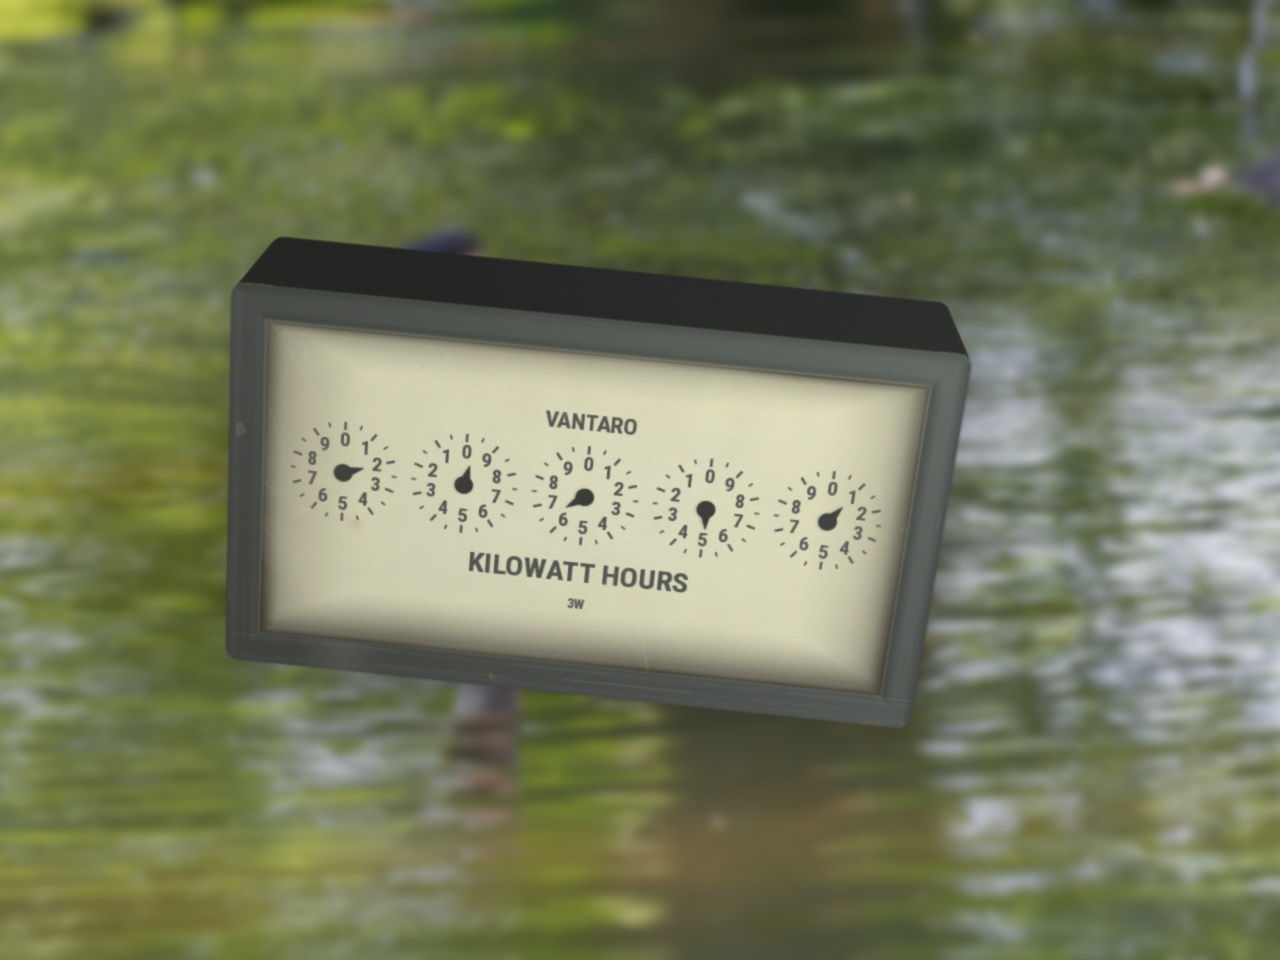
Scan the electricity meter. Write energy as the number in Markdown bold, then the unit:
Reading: **19651** kWh
